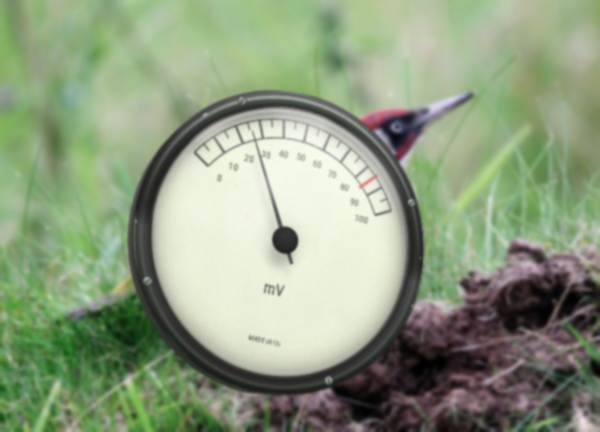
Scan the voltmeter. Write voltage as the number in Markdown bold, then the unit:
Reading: **25** mV
